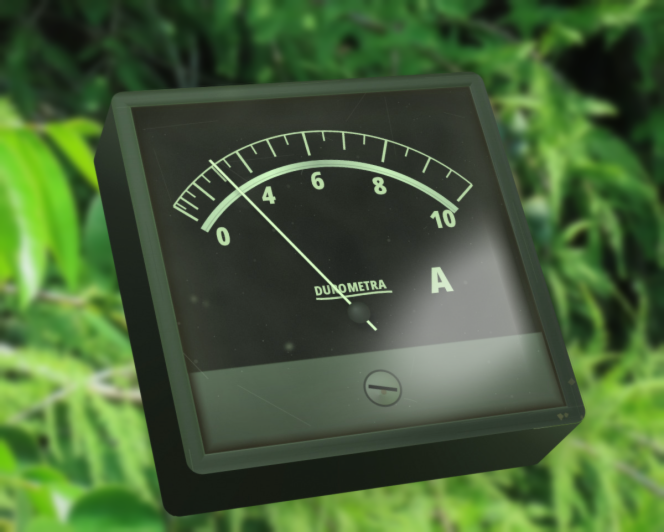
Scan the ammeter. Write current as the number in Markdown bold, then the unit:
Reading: **3** A
